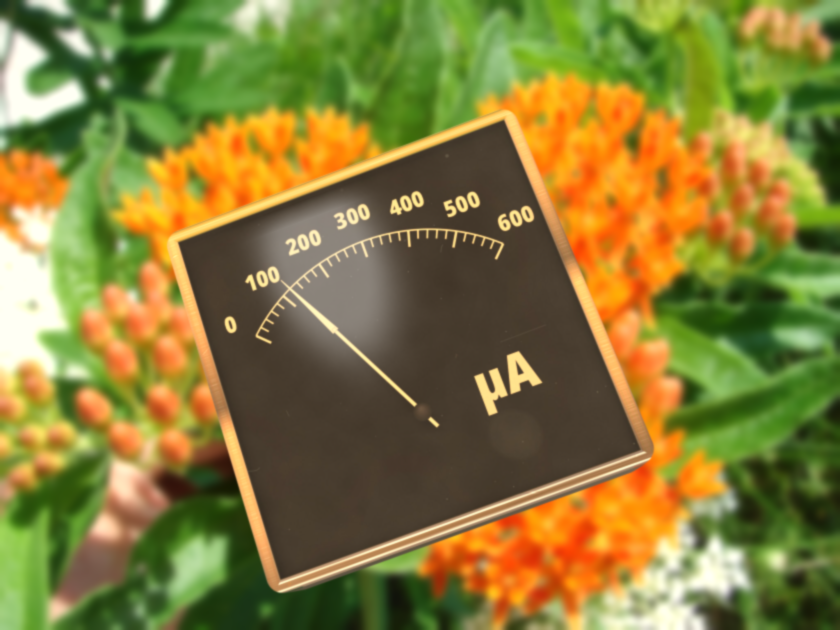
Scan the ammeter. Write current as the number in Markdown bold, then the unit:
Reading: **120** µA
